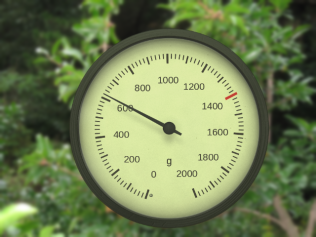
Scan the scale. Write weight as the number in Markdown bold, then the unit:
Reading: **620** g
